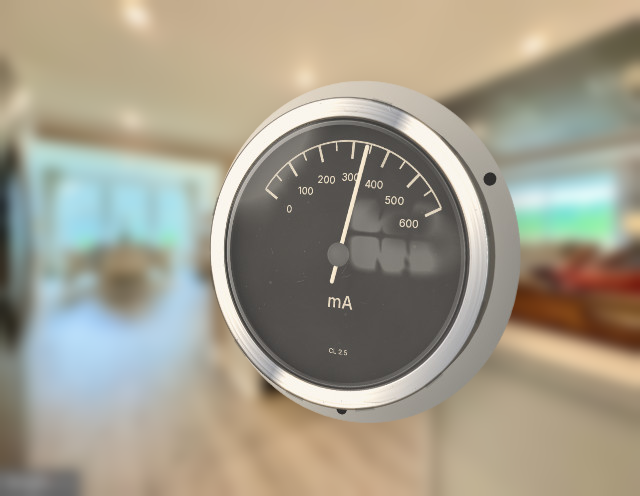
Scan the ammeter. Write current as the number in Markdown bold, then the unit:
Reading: **350** mA
